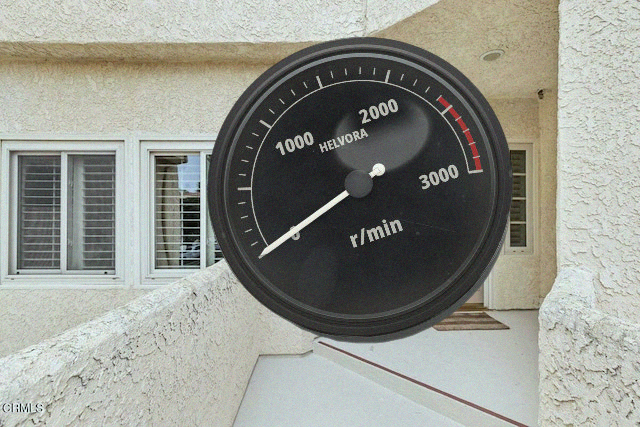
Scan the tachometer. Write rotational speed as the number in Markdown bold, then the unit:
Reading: **0** rpm
